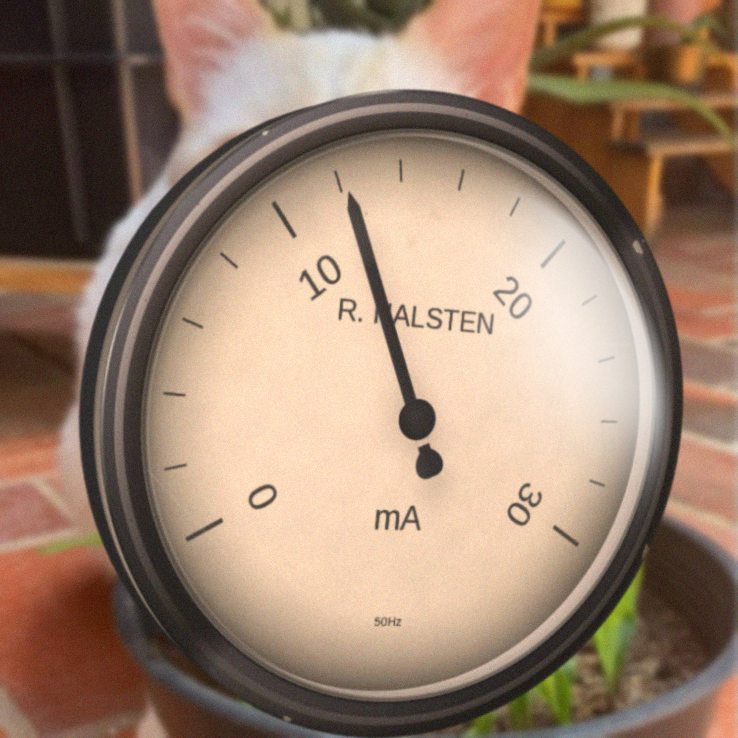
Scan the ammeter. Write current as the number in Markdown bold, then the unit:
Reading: **12** mA
